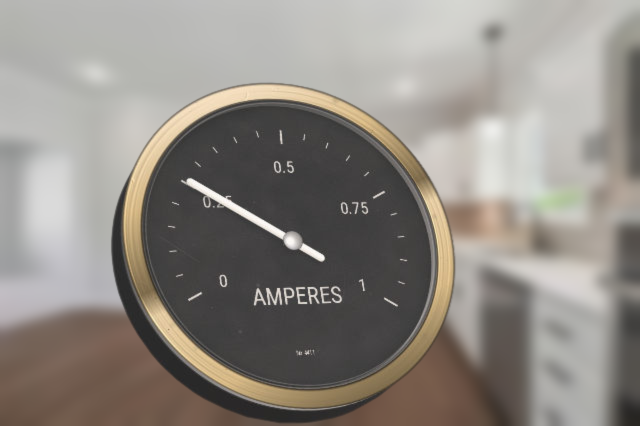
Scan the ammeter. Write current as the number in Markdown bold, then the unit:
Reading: **0.25** A
